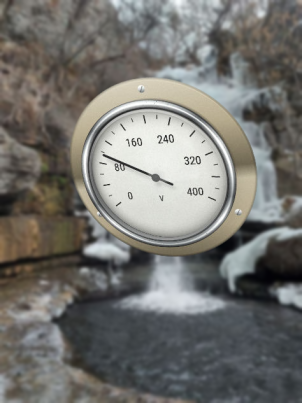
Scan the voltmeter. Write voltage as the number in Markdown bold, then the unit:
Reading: **100** V
